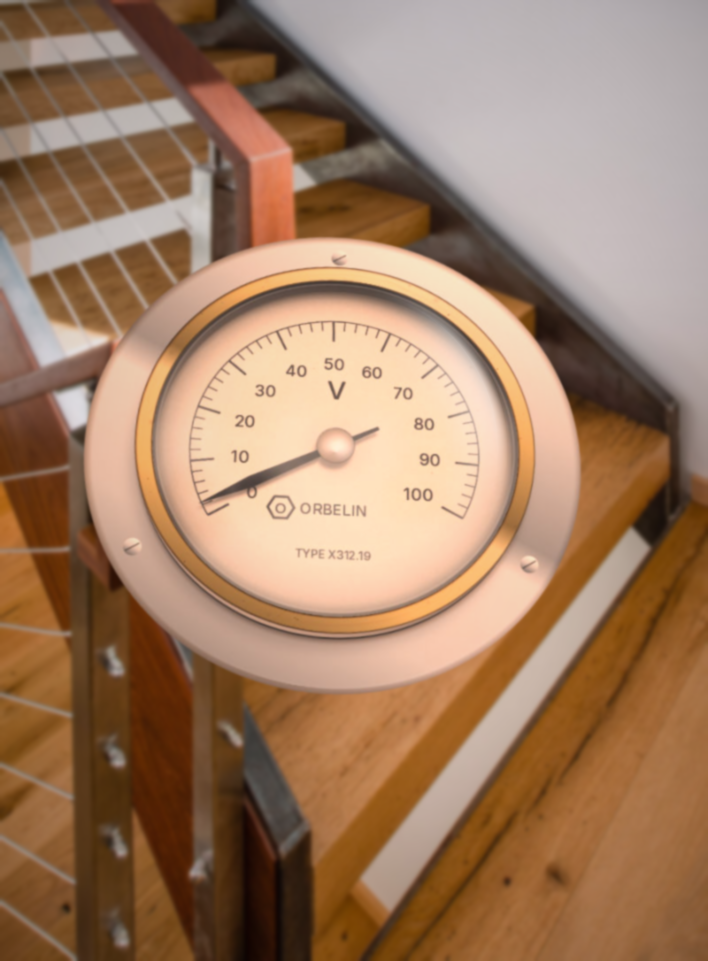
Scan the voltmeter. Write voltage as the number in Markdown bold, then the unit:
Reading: **2** V
